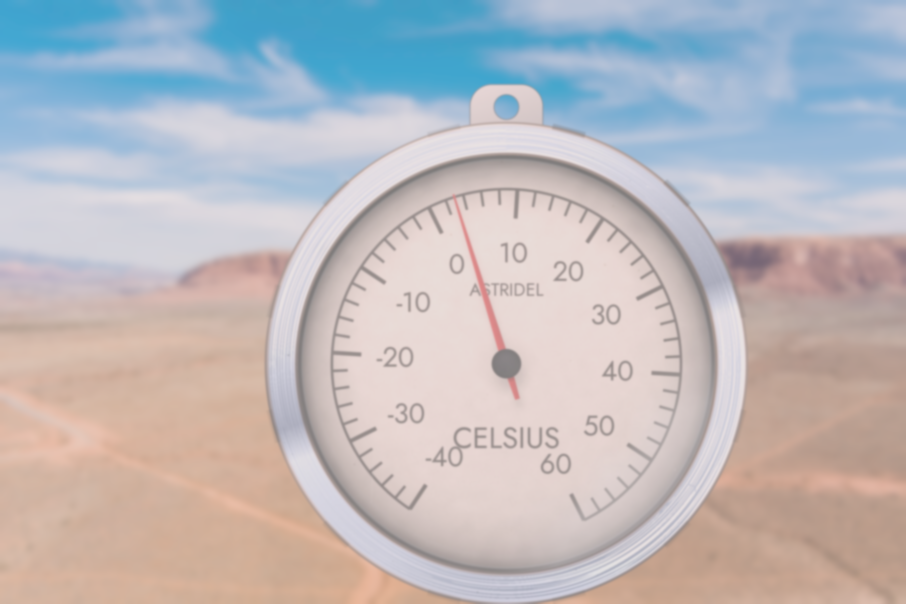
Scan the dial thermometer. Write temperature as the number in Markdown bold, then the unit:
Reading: **3** °C
